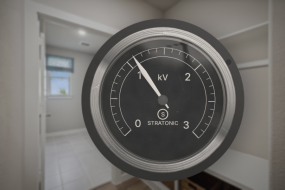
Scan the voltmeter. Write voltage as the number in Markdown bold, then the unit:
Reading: **1.1** kV
